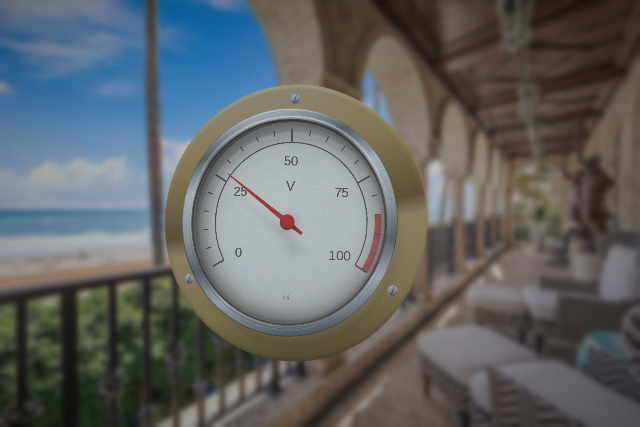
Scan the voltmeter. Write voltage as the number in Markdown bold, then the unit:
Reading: **27.5** V
